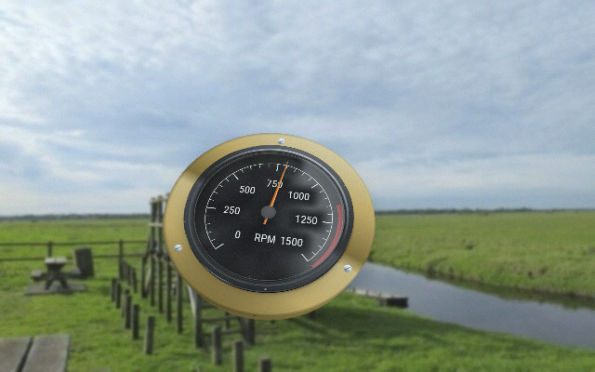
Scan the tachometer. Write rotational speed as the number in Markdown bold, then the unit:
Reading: **800** rpm
